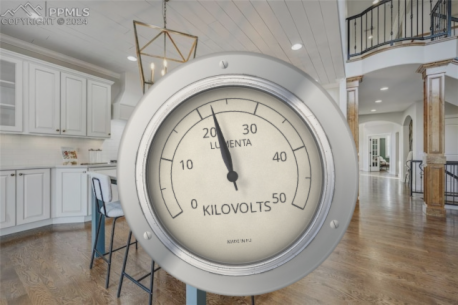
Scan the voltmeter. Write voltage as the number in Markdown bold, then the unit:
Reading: **22.5** kV
